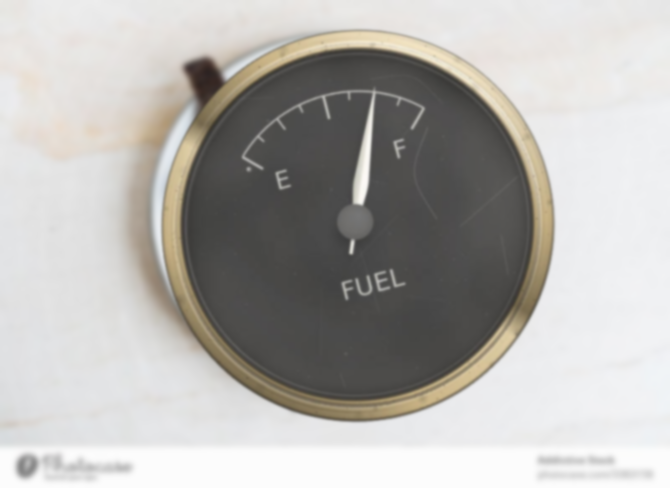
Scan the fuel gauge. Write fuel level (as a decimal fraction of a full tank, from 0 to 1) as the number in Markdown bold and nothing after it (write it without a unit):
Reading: **0.75**
